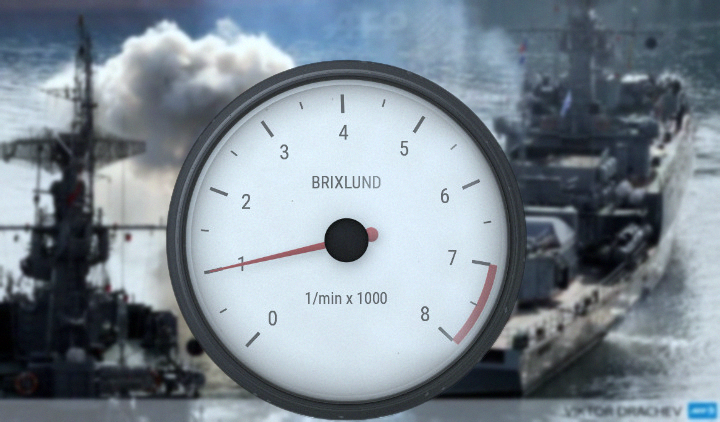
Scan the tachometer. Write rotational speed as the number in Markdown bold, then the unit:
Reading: **1000** rpm
